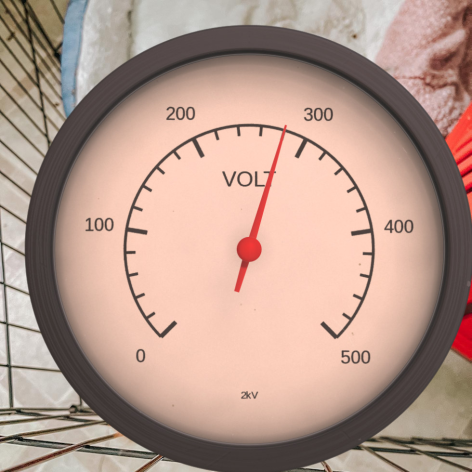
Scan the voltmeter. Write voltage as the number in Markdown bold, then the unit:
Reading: **280** V
